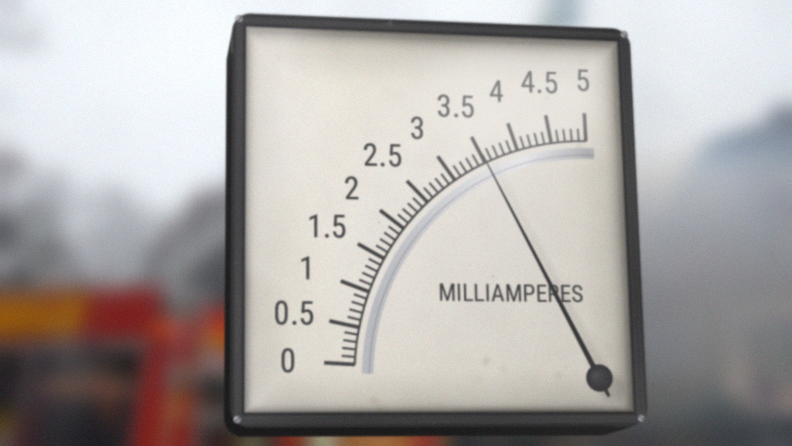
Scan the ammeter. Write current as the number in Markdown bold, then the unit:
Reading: **3.5** mA
